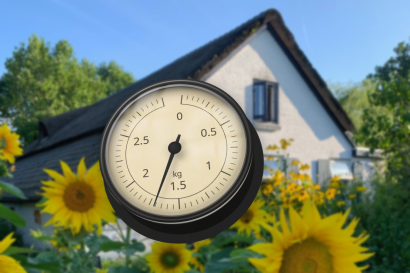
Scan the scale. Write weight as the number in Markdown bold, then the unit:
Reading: **1.7** kg
